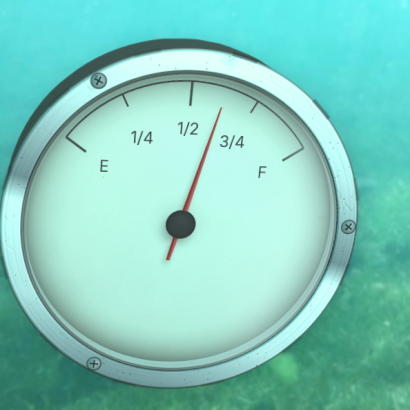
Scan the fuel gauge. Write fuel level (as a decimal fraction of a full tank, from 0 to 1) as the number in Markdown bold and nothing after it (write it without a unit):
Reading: **0.625**
